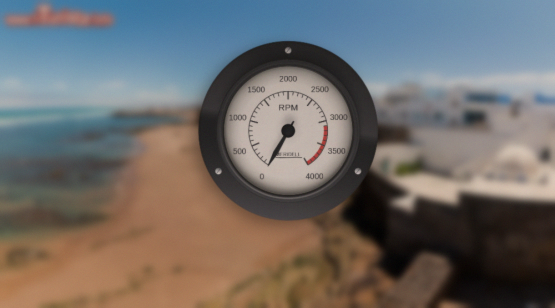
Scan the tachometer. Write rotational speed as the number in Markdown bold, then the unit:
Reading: **0** rpm
